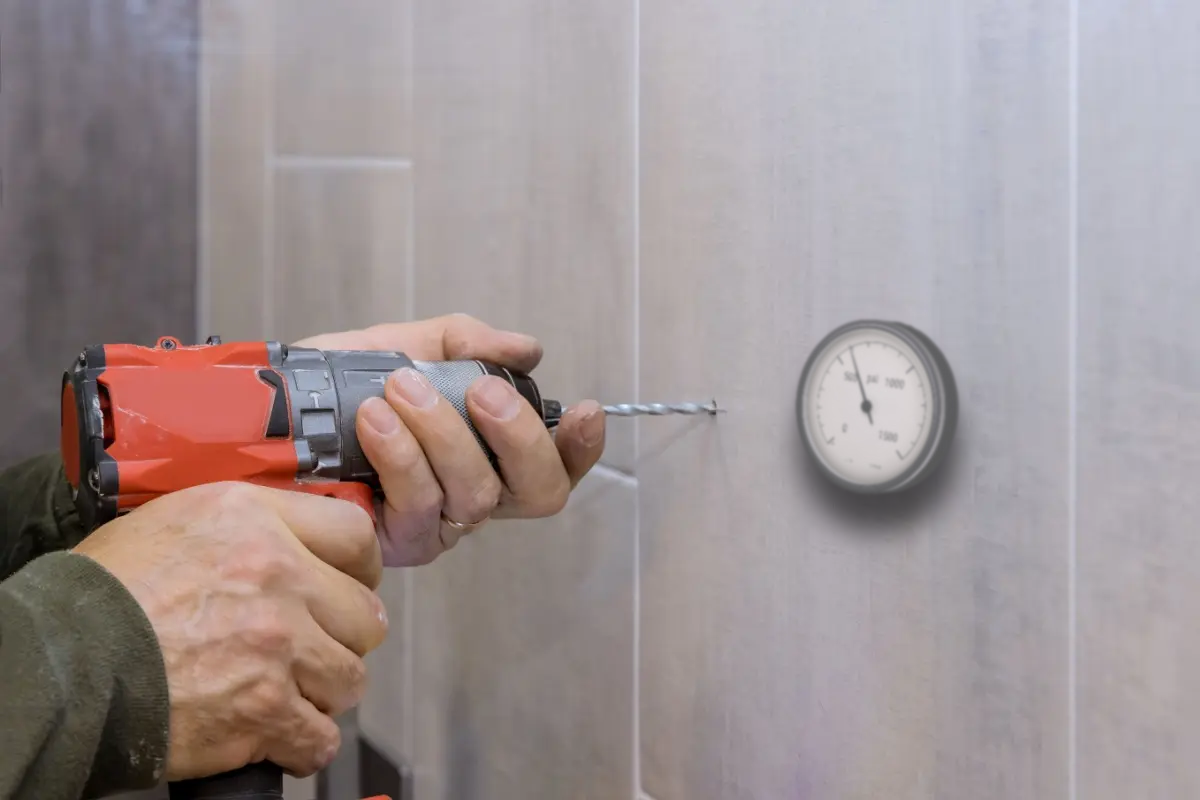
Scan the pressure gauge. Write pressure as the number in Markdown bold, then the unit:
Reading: **600** psi
